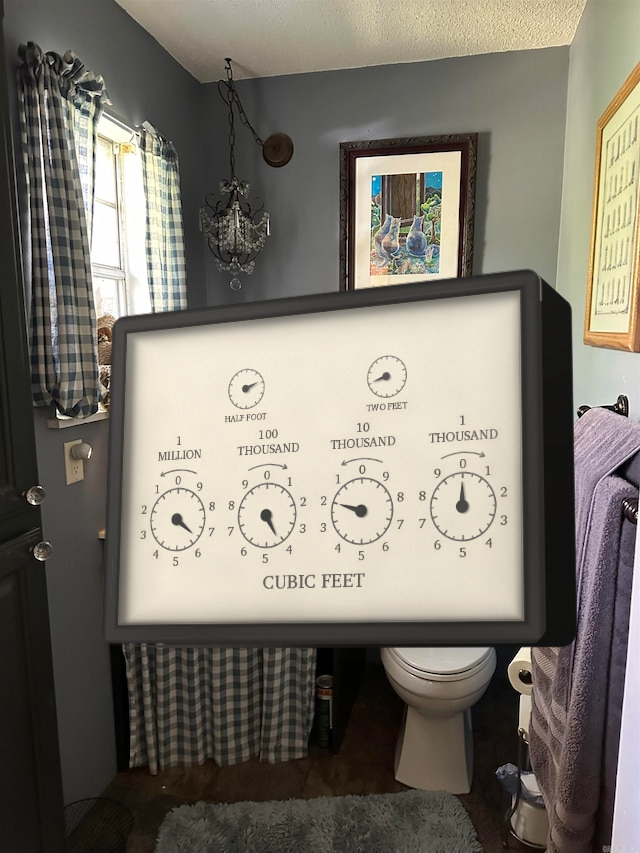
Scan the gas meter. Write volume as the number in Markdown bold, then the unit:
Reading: **642000** ft³
